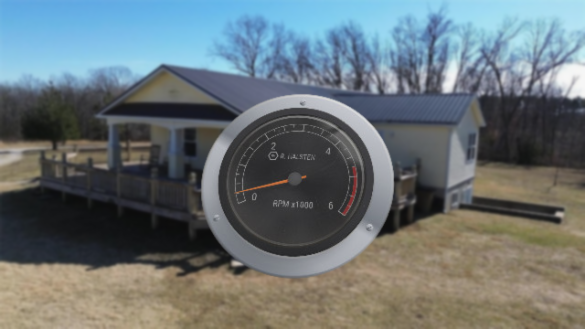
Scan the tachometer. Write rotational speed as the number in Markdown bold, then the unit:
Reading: **250** rpm
